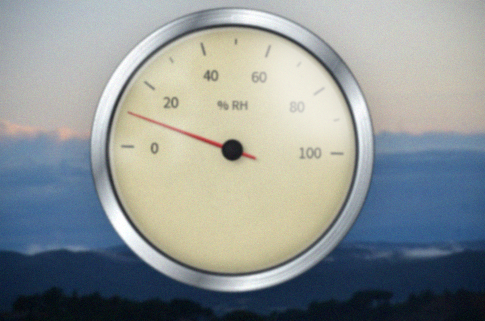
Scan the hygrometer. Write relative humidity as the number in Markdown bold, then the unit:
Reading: **10** %
